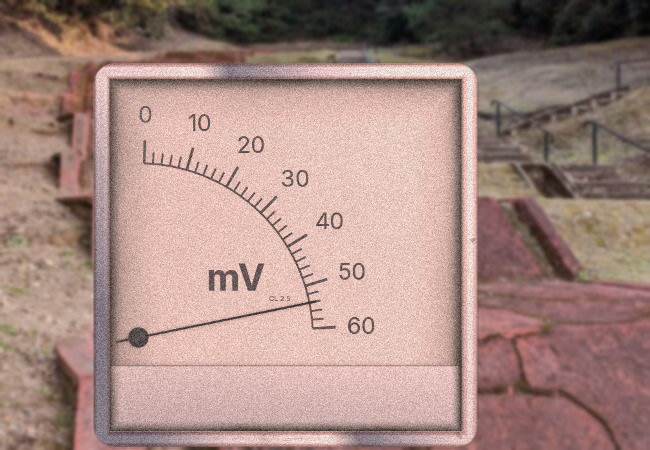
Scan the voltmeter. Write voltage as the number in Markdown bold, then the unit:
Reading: **54** mV
